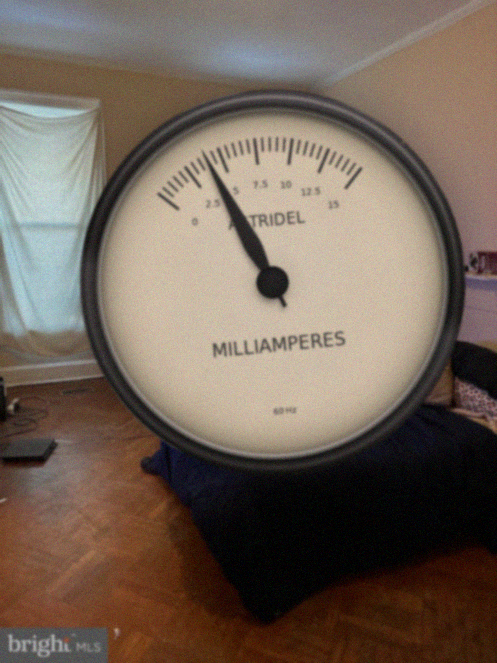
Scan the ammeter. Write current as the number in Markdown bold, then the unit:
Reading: **4** mA
